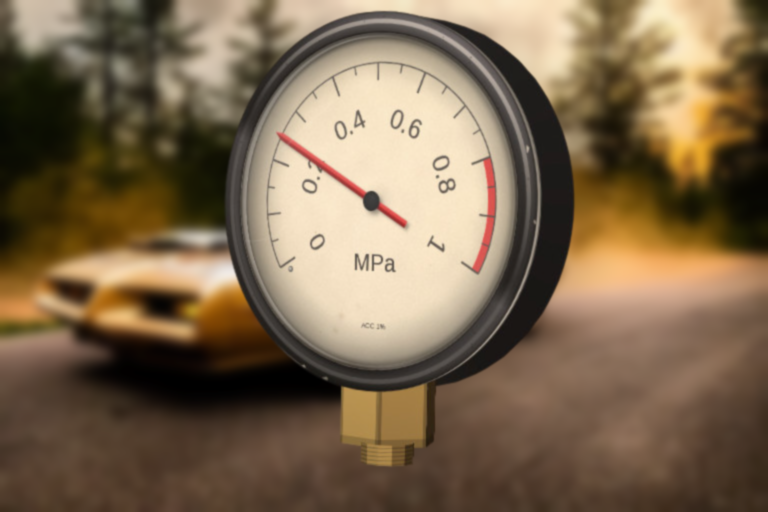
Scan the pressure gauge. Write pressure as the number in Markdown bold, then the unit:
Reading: **0.25** MPa
